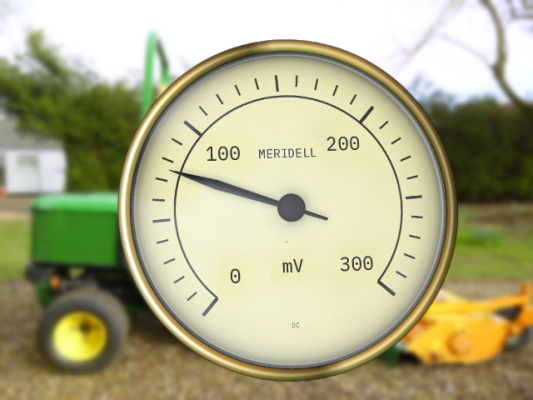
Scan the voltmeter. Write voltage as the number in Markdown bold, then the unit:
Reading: **75** mV
